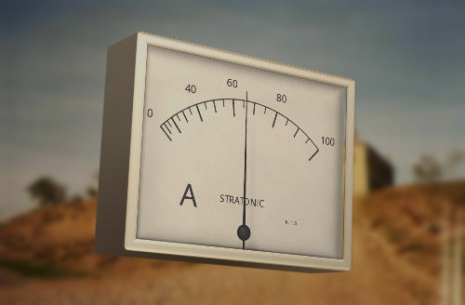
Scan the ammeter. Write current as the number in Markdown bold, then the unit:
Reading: **65** A
